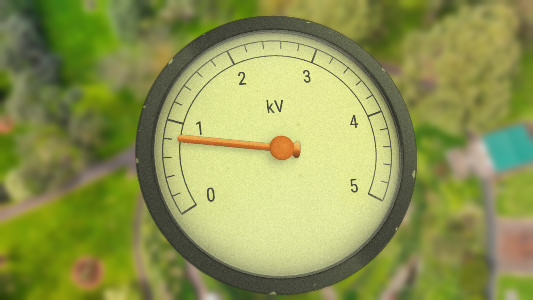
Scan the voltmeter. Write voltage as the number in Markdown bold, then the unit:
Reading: **0.8** kV
